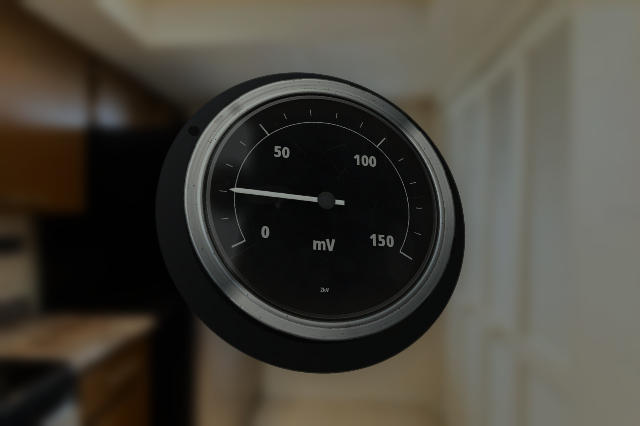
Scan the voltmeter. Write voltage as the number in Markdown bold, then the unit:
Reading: **20** mV
